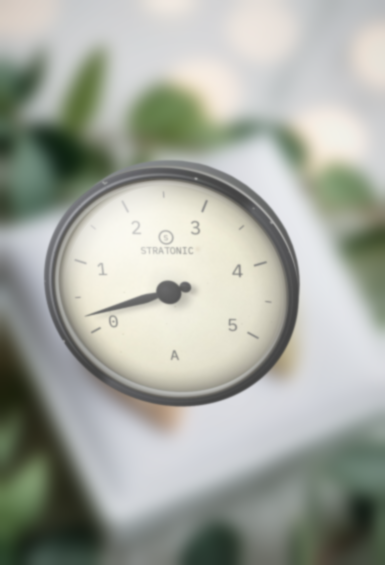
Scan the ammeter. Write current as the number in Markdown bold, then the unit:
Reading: **0.25** A
